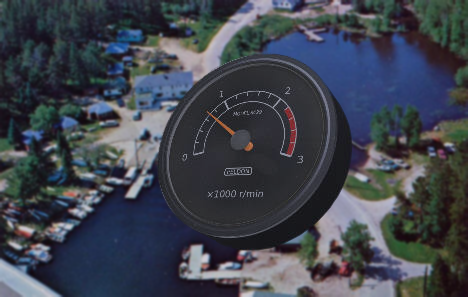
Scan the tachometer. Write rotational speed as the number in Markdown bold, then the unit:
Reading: **700** rpm
